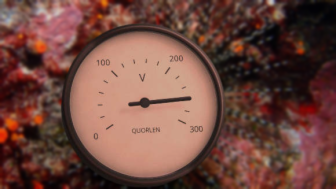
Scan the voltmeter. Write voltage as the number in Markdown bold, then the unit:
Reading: **260** V
